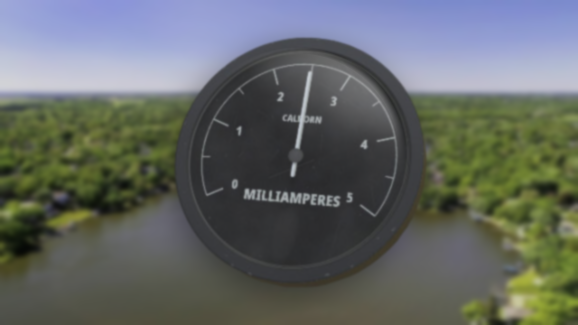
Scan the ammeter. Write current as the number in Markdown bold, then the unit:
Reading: **2.5** mA
